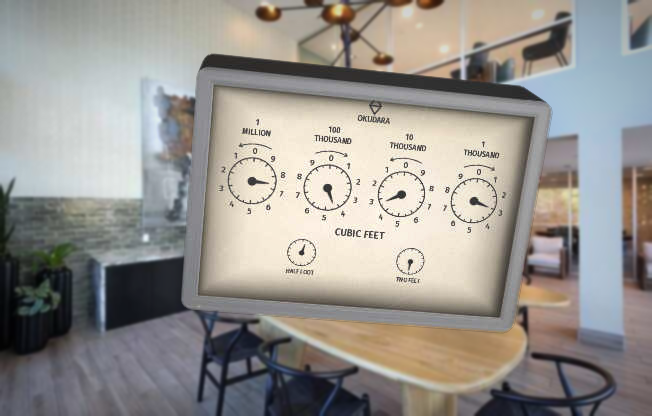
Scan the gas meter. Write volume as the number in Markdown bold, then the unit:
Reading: **743300** ft³
